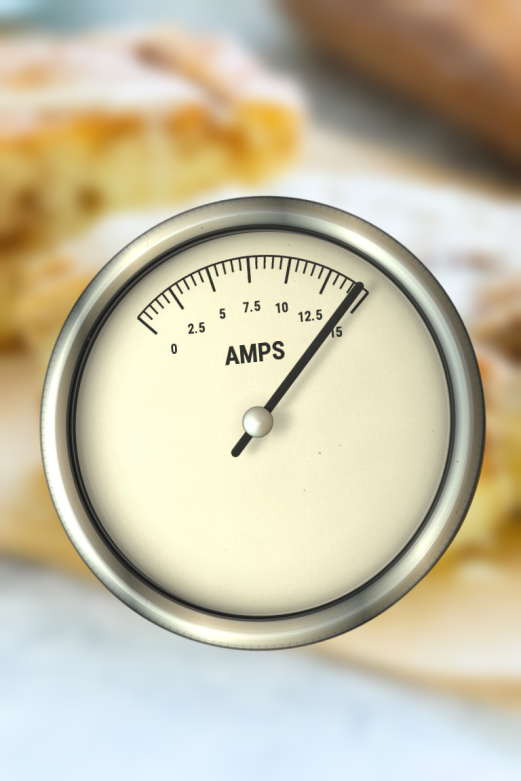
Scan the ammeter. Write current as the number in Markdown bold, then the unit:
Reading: **14.5** A
